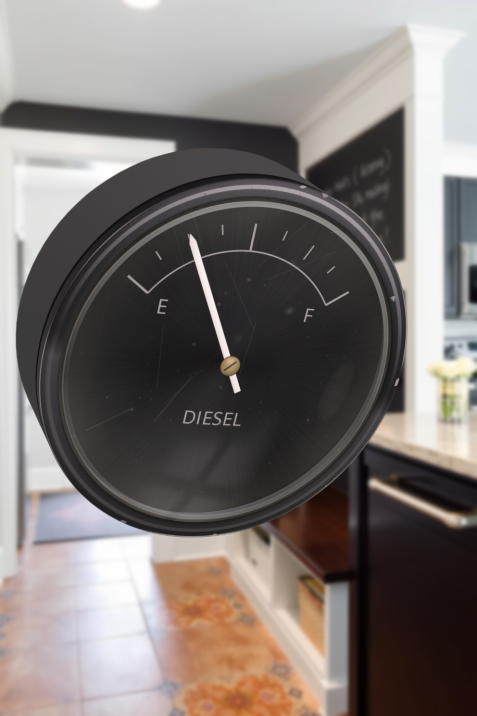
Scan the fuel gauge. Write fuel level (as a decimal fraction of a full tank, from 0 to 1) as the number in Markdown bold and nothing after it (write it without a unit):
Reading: **0.25**
